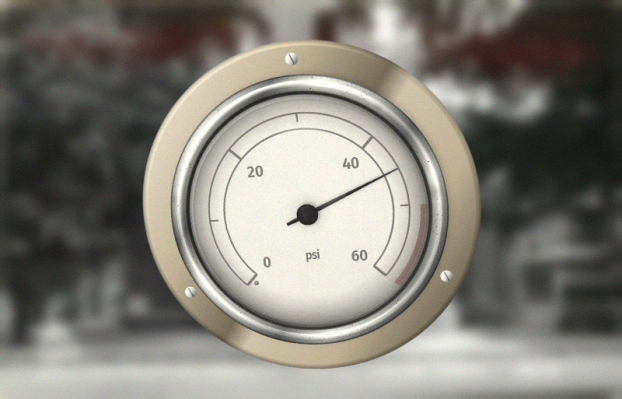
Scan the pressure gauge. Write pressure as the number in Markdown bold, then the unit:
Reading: **45** psi
